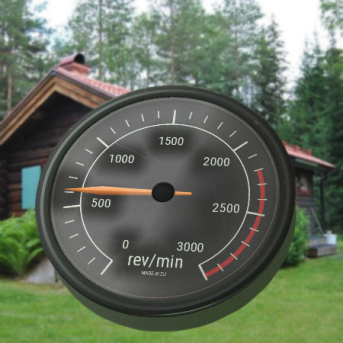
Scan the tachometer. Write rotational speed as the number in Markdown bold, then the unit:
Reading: **600** rpm
